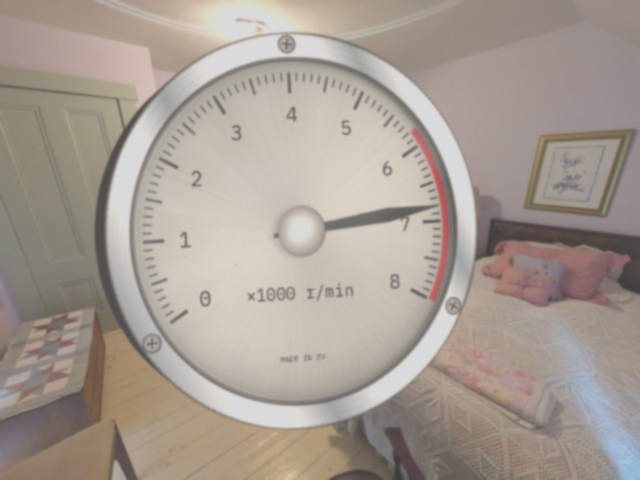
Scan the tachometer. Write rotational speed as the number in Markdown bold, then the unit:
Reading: **6800** rpm
